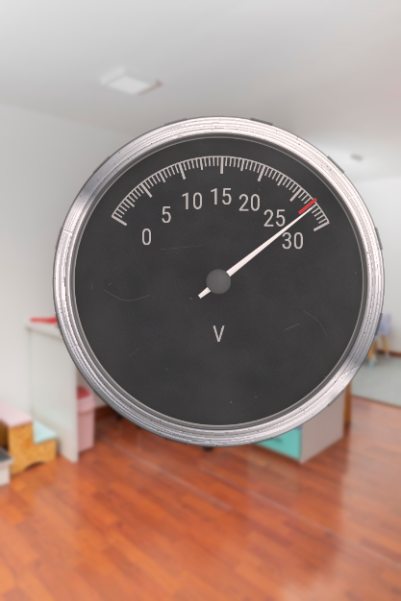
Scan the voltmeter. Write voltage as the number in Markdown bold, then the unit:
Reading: **27.5** V
